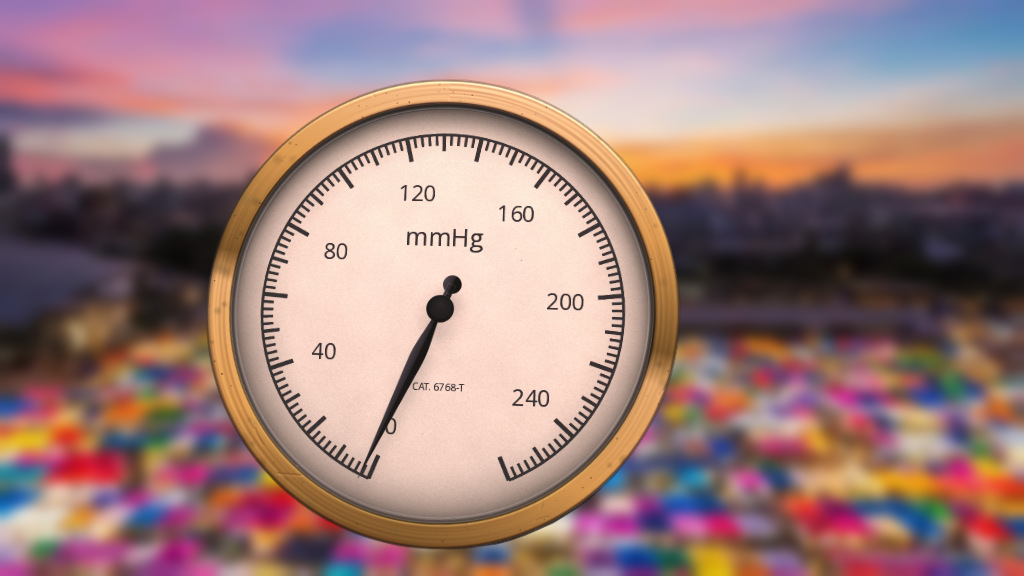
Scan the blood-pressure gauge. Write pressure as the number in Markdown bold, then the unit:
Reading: **2** mmHg
